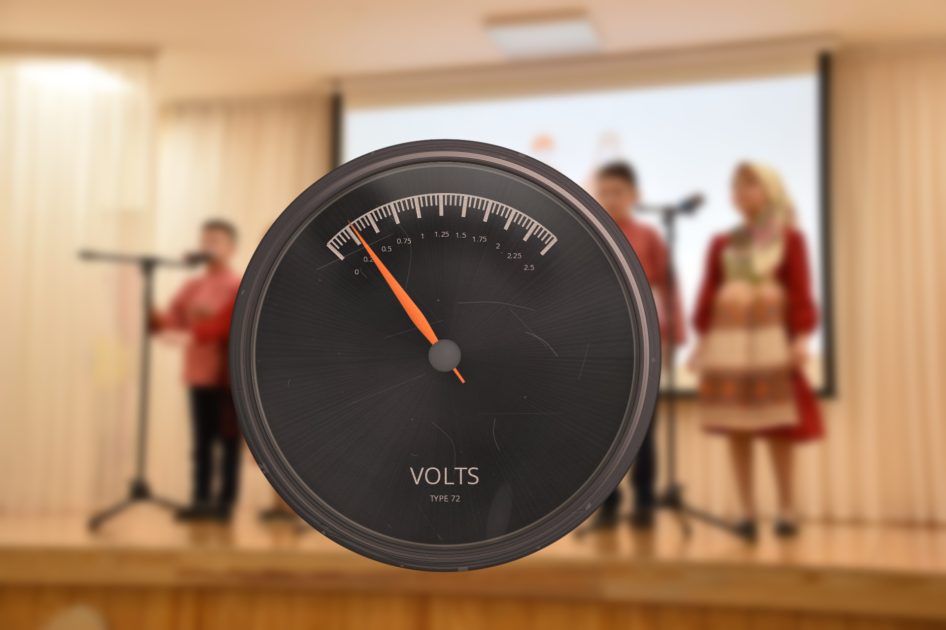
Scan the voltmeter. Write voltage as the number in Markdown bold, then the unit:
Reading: **0.3** V
